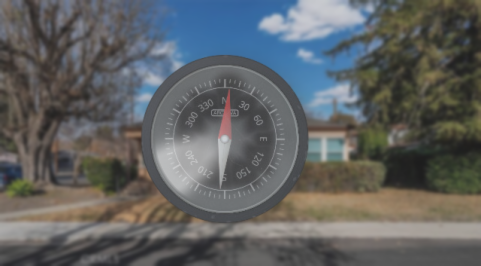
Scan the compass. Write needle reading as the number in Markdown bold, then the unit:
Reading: **5** °
